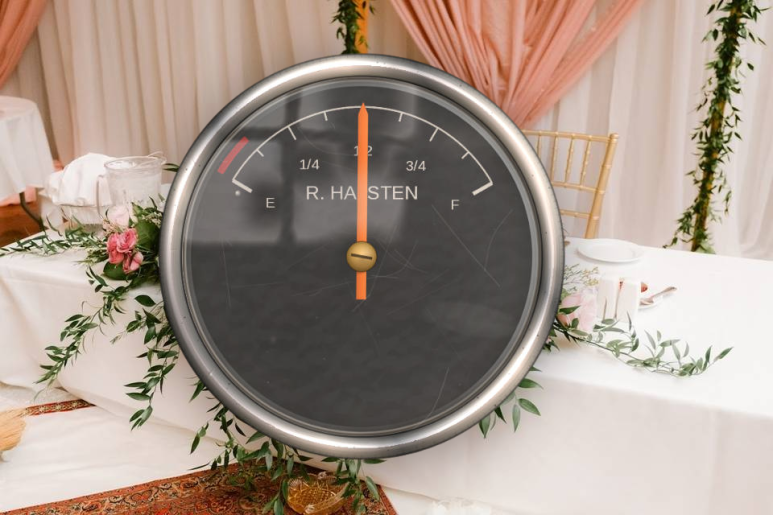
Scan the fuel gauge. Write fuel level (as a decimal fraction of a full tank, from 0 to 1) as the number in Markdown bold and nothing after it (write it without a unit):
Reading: **0.5**
